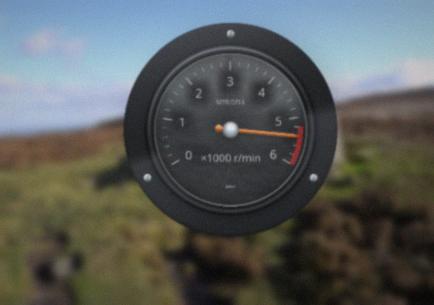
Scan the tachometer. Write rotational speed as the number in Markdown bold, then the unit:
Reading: **5400** rpm
